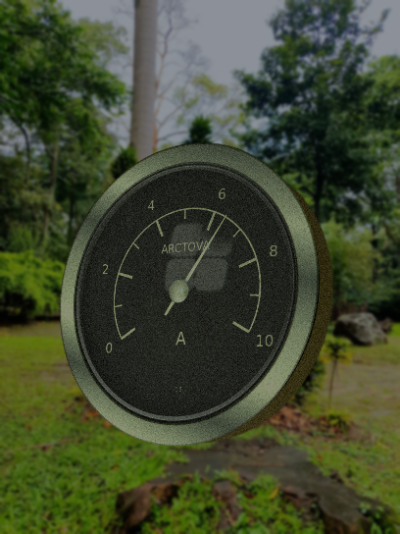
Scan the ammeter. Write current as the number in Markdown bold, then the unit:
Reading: **6.5** A
